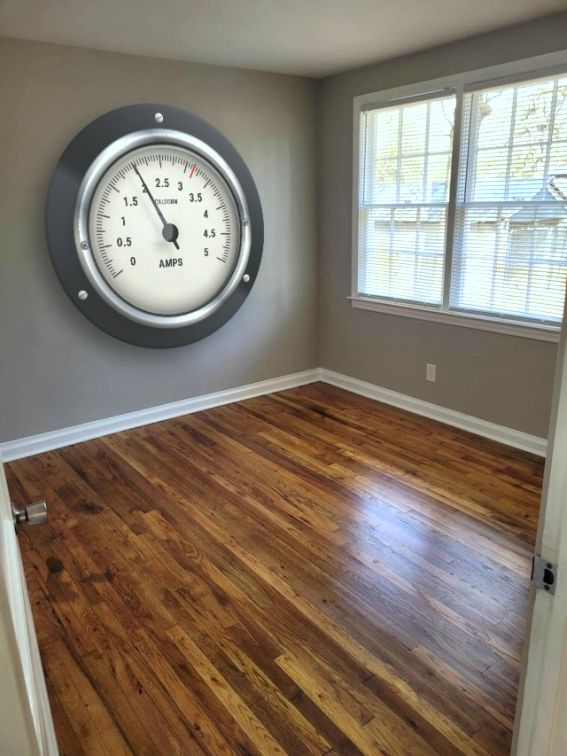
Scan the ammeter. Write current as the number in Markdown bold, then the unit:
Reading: **2** A
